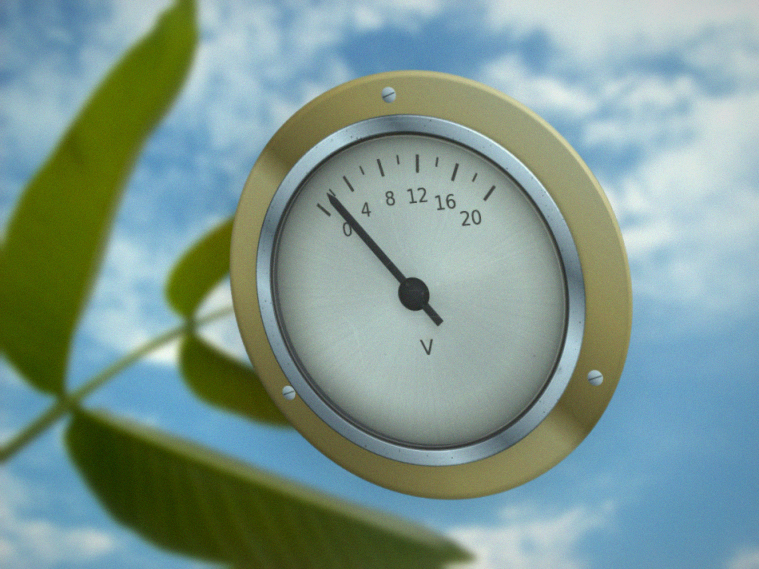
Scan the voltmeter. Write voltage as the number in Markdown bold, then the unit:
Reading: **2** V
